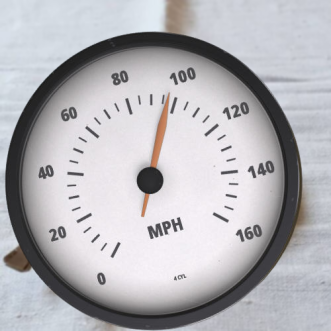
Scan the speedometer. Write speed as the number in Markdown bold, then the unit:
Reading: **97.5** mph
